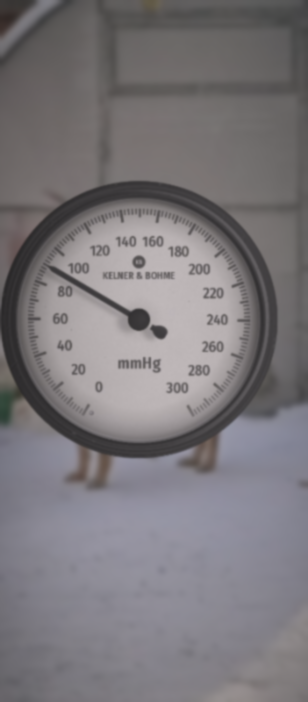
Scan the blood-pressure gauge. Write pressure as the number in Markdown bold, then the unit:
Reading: **90** mmHg
